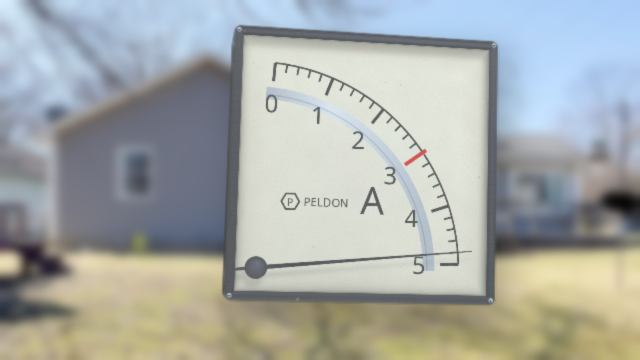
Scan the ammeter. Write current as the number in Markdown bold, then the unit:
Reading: **4.8** A
